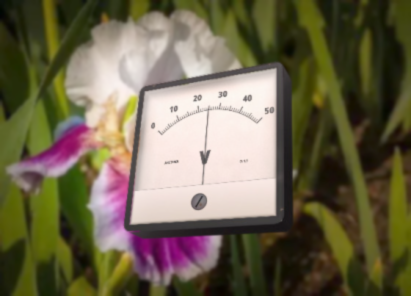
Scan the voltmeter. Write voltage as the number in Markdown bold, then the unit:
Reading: **25** V
